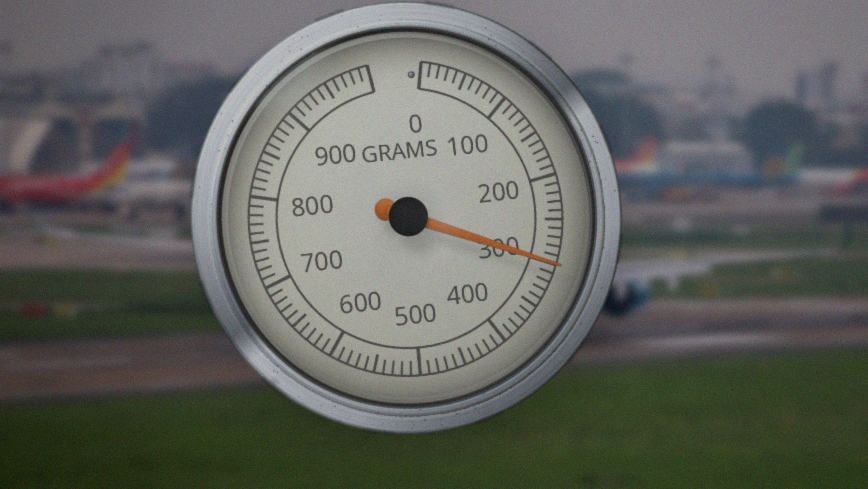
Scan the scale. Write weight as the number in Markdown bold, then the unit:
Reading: **300** g
